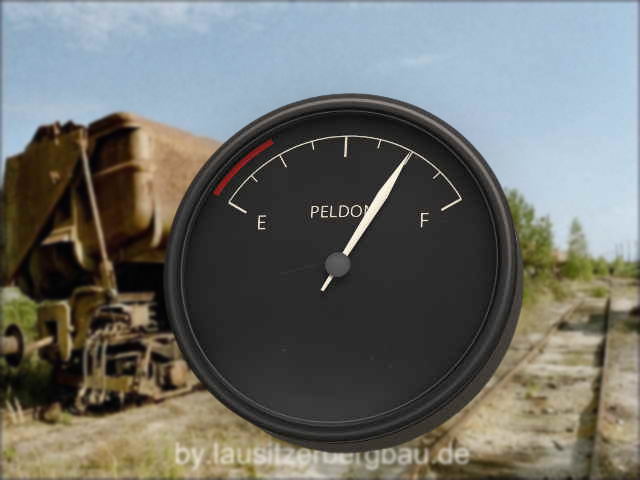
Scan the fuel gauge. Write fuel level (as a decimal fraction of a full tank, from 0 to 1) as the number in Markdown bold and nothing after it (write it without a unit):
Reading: **0.75**
